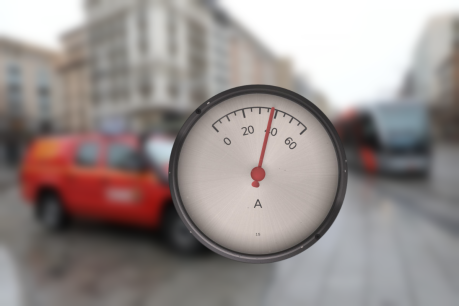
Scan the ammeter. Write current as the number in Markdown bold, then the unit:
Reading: **37.5** A
